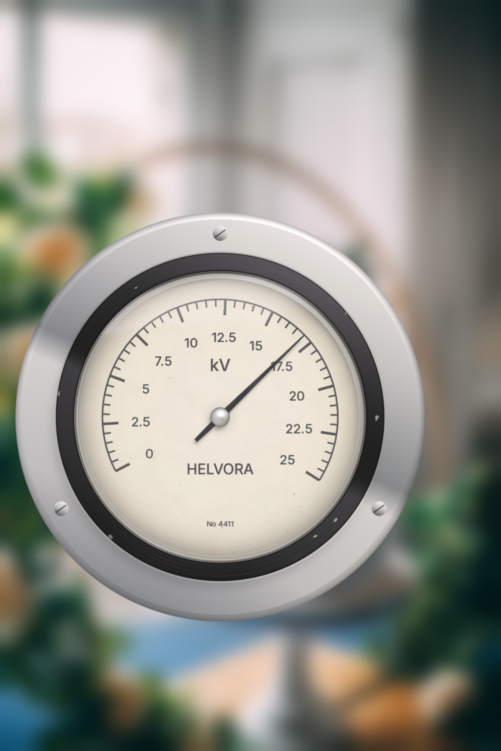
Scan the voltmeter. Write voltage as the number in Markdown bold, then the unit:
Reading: **17** kV
